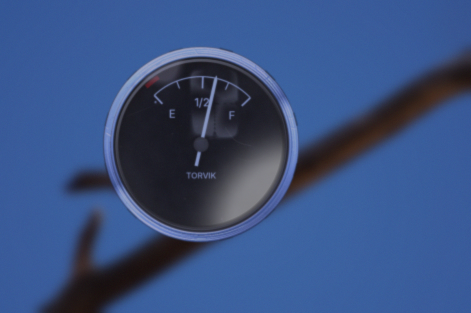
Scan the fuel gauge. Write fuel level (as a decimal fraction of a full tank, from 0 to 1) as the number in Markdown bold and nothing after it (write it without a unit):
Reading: **0.625**
